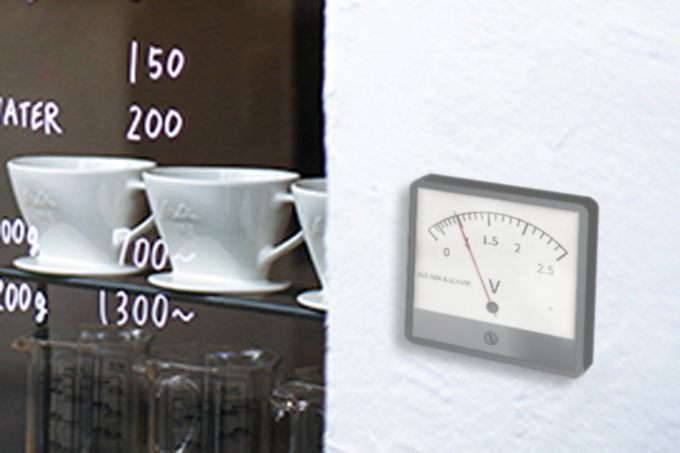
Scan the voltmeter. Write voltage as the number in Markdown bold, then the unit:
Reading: **1** V
